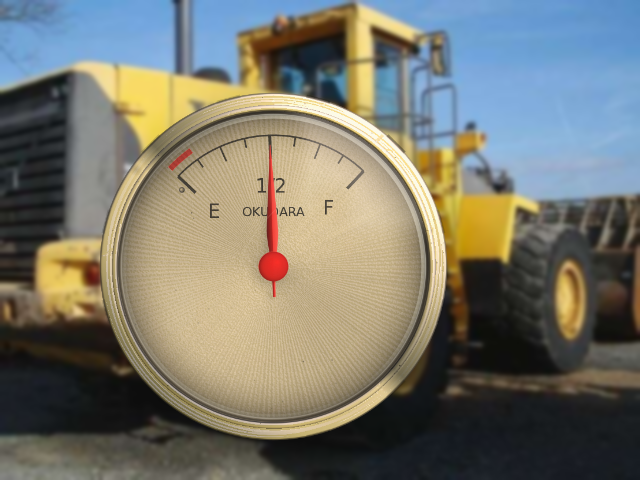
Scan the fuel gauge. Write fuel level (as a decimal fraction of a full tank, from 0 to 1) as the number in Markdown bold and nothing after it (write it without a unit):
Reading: **0.5**
